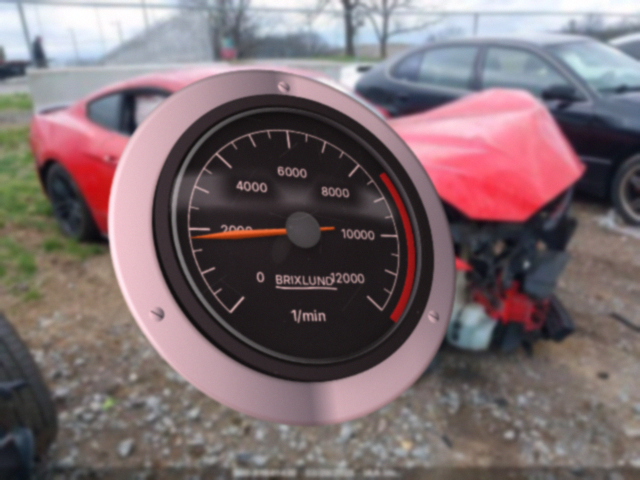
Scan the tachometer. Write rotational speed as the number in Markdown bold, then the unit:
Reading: **1750** rpm
